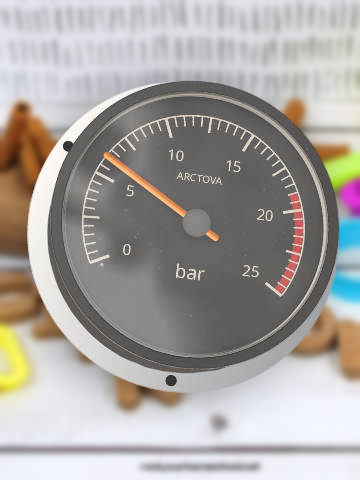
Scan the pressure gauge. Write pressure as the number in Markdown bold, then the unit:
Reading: **6** bar
